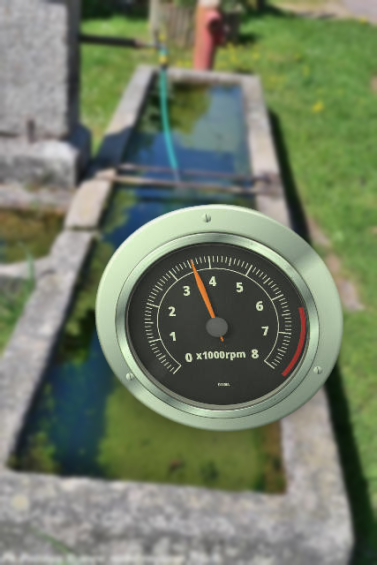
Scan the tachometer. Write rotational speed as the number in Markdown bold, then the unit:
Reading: **3600** rpm
